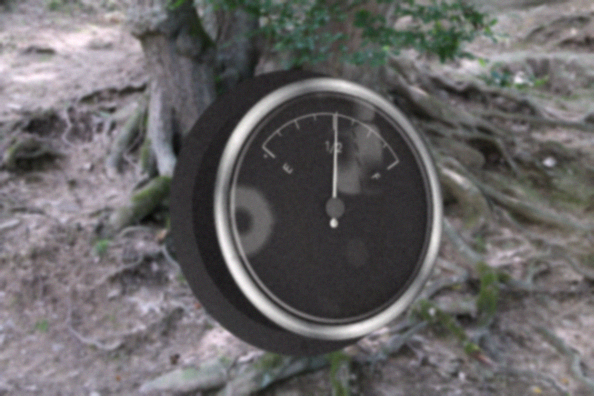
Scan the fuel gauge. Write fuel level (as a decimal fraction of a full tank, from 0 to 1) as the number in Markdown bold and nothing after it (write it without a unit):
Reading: **0.5**
